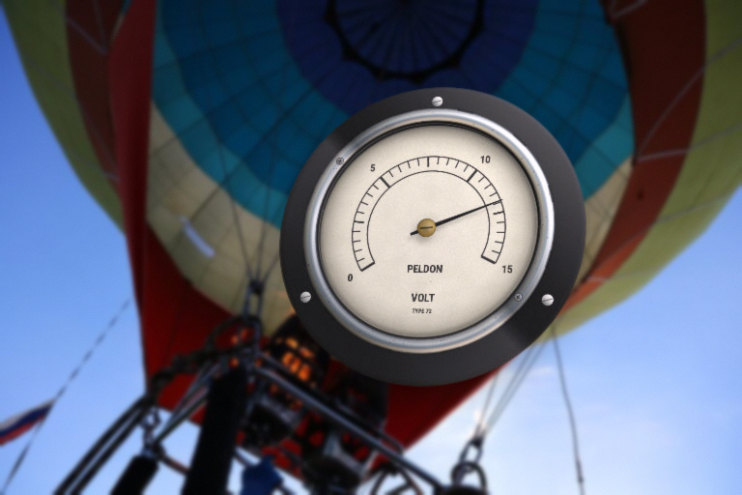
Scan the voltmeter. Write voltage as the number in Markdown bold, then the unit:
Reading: **12** V
